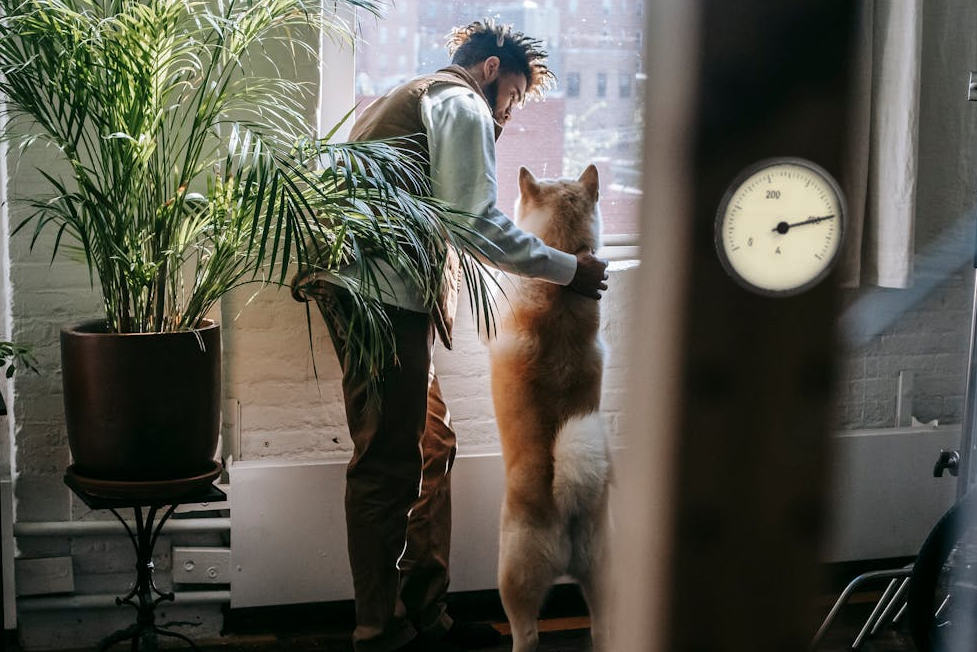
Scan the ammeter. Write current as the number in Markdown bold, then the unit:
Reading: **400** A
